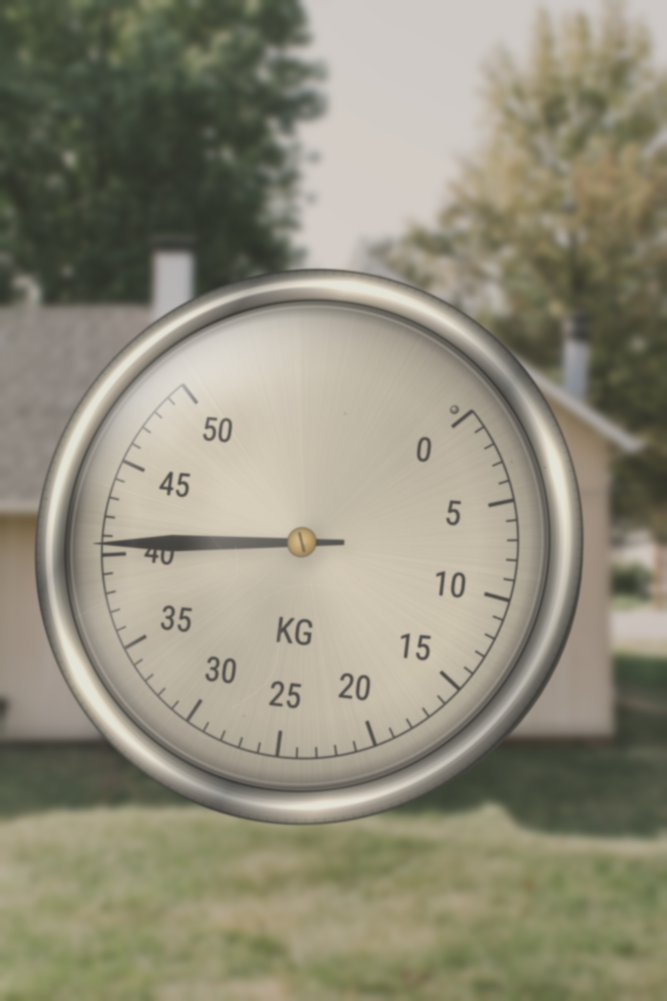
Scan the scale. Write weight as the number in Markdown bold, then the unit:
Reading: **40.5** kg
